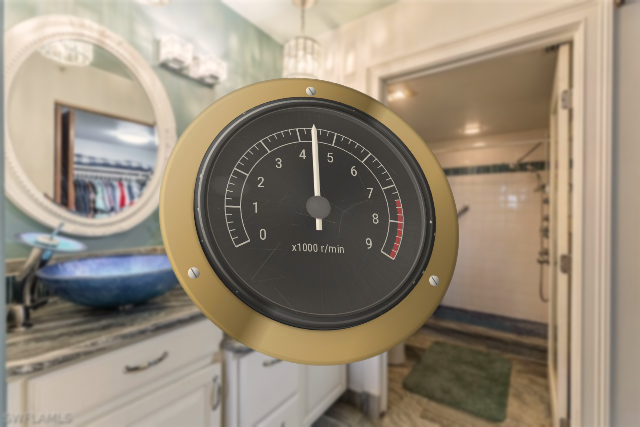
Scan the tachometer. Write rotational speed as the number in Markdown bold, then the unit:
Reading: **4400** rpm
